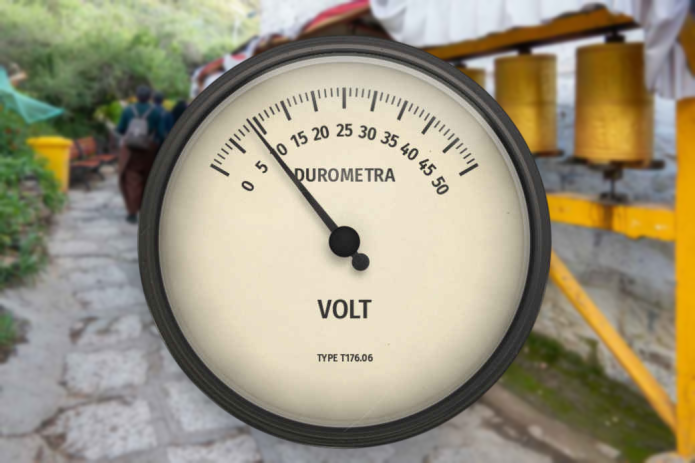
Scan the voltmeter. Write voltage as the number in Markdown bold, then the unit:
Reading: **9** V
